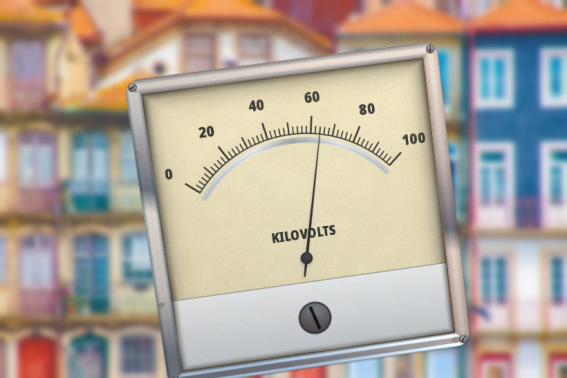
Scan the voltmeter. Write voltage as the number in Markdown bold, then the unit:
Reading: **64** kV
